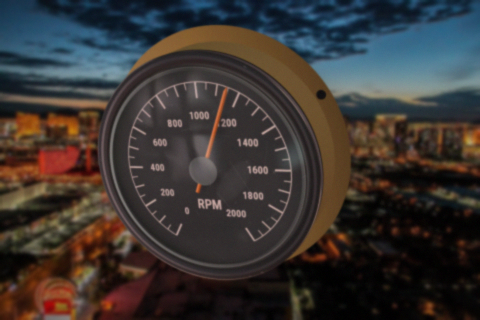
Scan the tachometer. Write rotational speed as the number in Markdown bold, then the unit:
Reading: **1150** rpm
